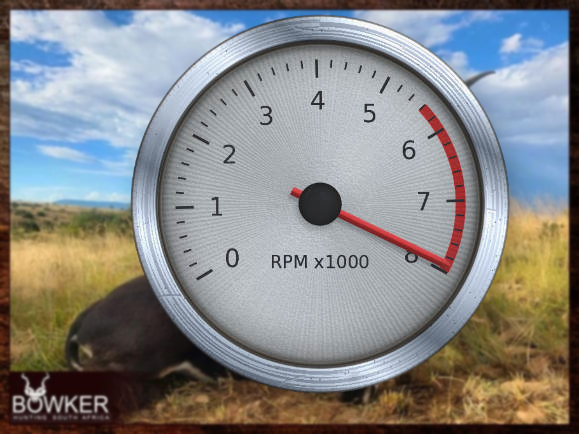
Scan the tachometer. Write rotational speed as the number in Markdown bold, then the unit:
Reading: **7900** rpm
